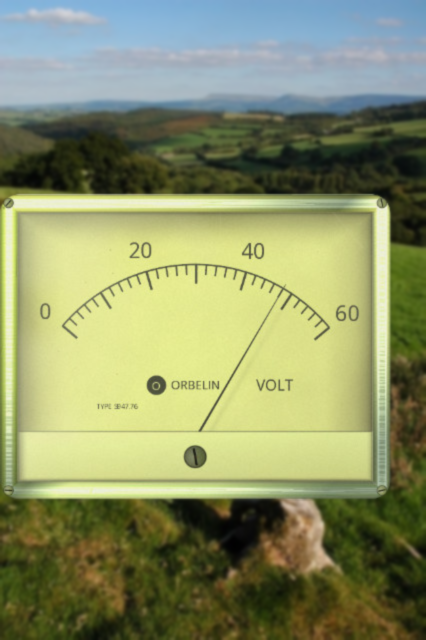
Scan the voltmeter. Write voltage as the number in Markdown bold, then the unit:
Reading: **48** V
